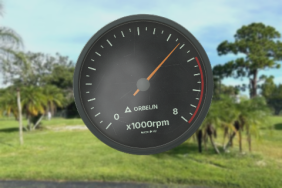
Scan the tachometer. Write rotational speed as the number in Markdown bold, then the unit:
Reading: **5375** rpm
